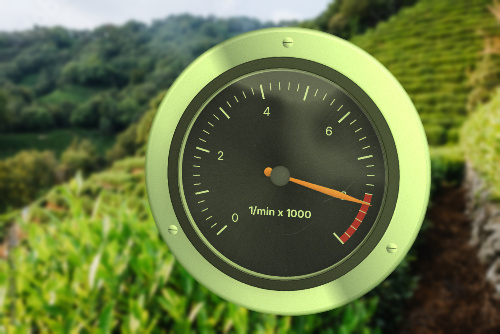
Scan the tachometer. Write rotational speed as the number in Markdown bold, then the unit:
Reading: **8000** rpm
